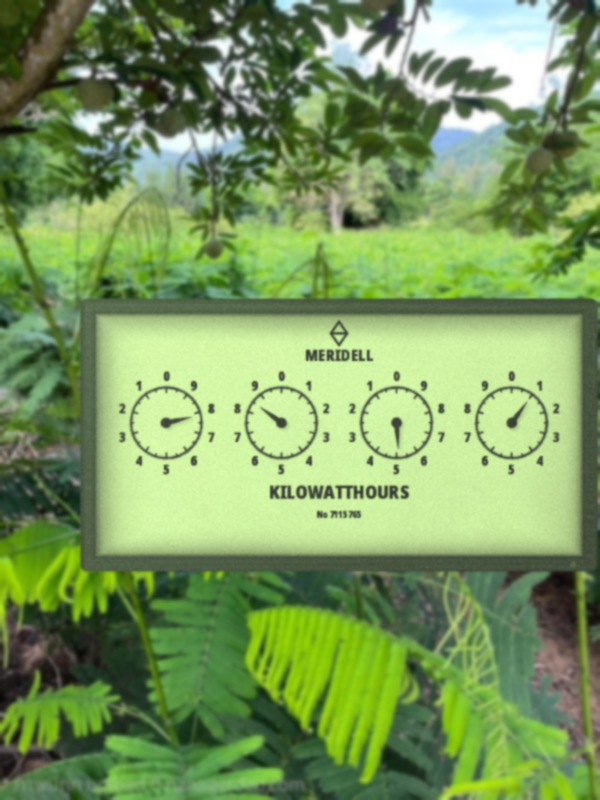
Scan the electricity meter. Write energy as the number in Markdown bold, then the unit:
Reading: **7851** kWh
